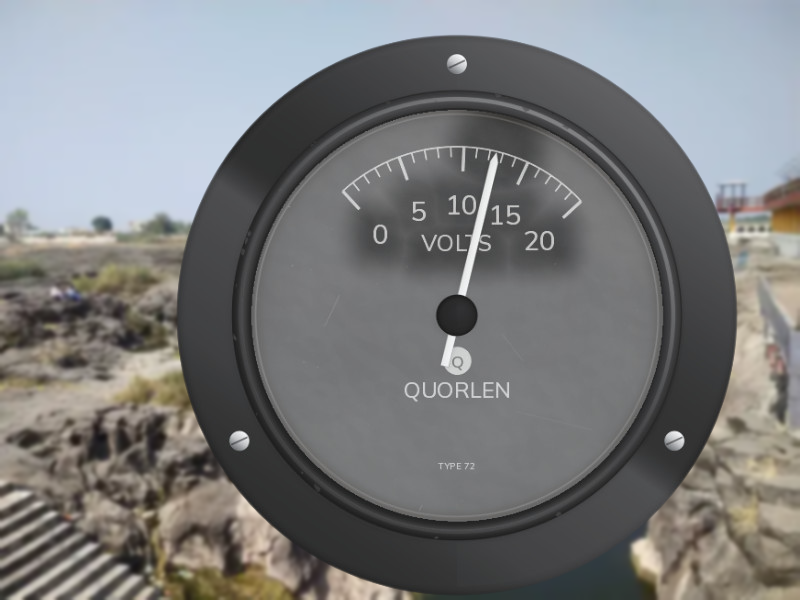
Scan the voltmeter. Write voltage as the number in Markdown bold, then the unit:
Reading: **12.5** V
